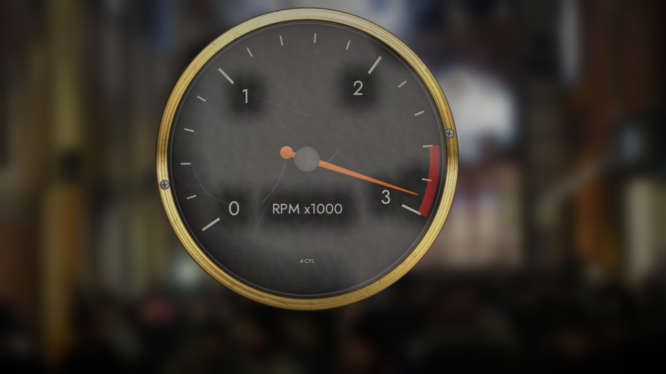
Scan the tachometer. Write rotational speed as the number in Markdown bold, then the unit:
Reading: **2900** rpm
